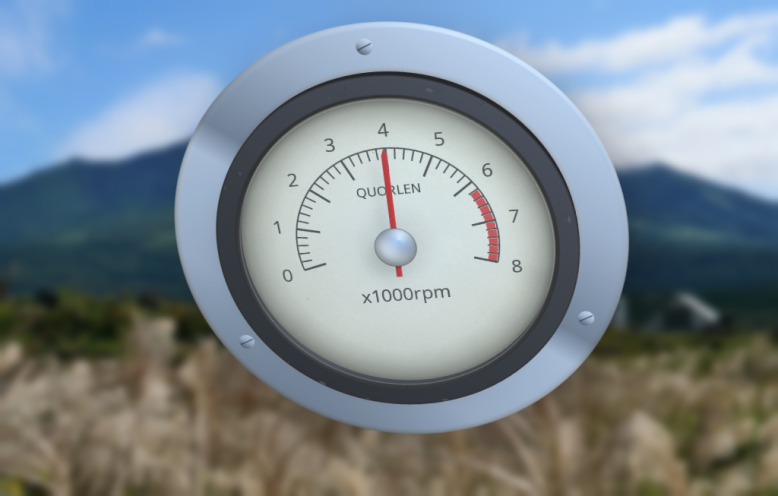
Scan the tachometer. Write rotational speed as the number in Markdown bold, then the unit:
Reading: **4000** rpm
